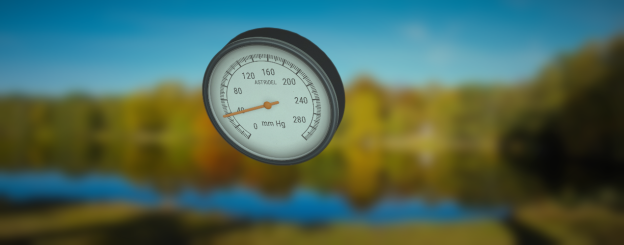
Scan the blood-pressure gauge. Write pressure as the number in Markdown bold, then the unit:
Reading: **40** mmHg
